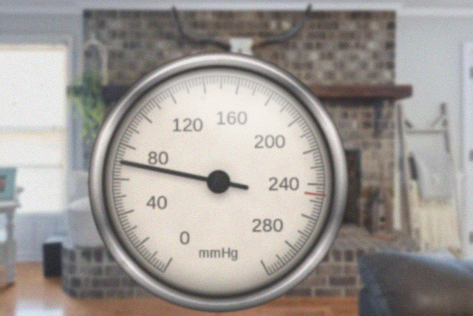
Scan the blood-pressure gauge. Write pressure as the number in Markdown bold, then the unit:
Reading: **70** mmHg
